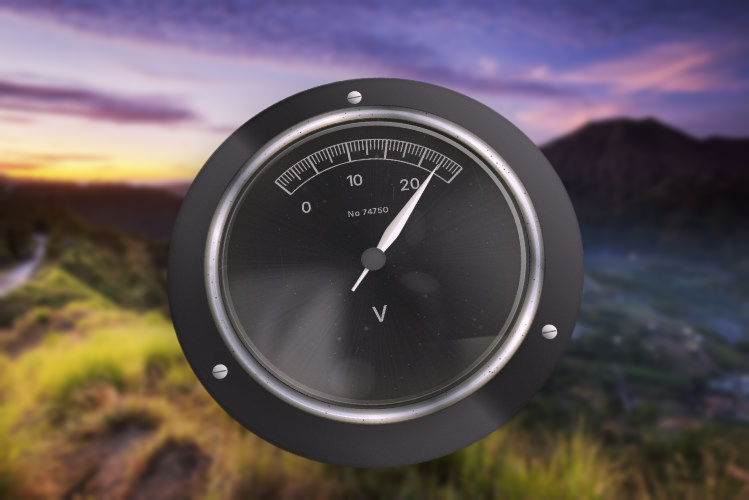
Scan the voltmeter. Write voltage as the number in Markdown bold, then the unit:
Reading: **22.5** V
